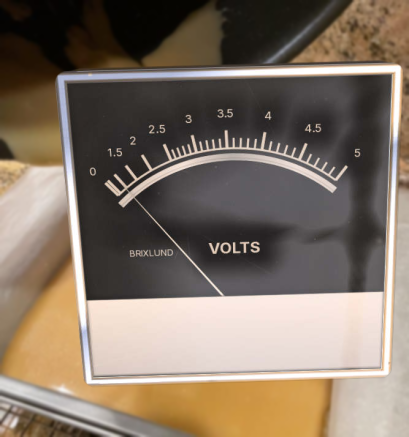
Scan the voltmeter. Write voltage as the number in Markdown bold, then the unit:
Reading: **1** V
